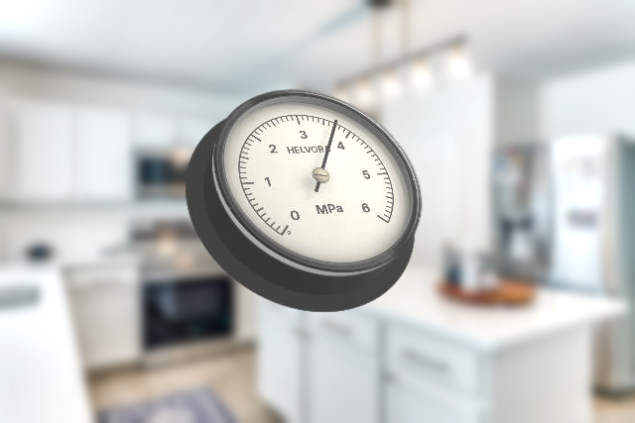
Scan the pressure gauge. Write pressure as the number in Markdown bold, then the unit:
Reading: **3.7** MPa
